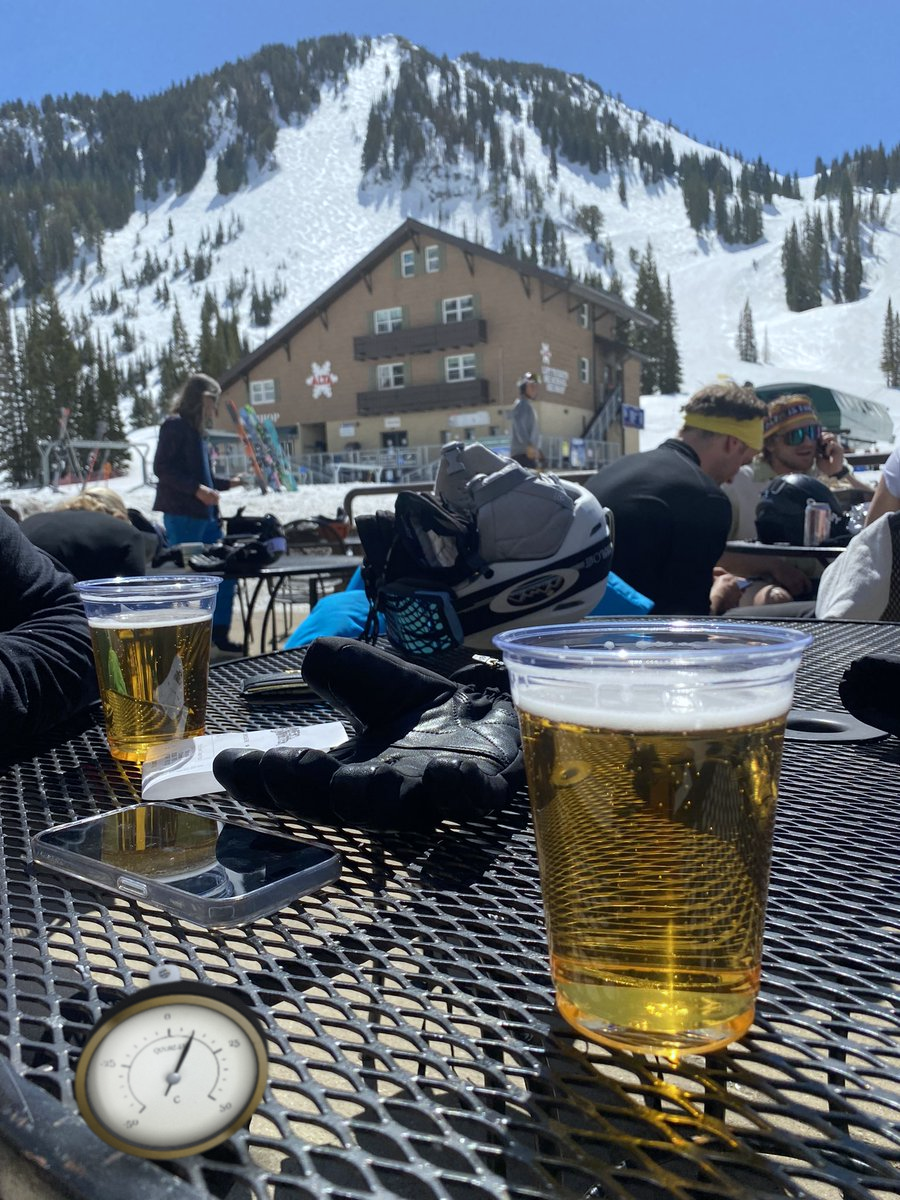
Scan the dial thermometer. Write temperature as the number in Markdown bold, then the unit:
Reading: **10** °C
